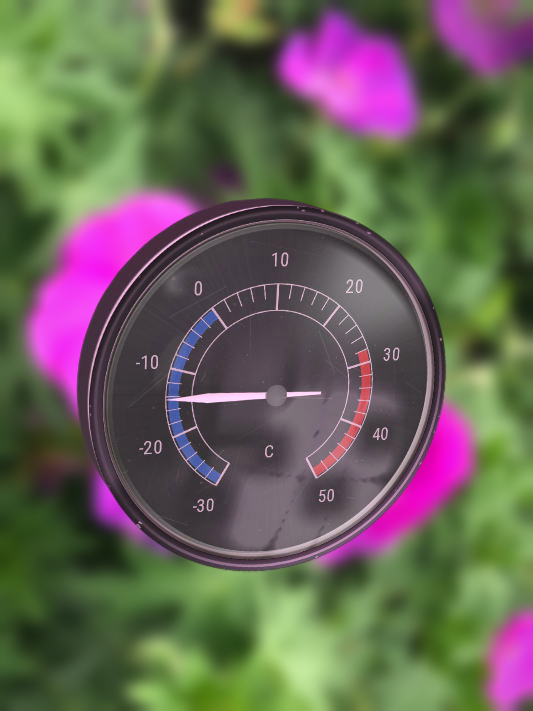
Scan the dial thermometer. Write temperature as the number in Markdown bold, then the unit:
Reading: **-14** °C
